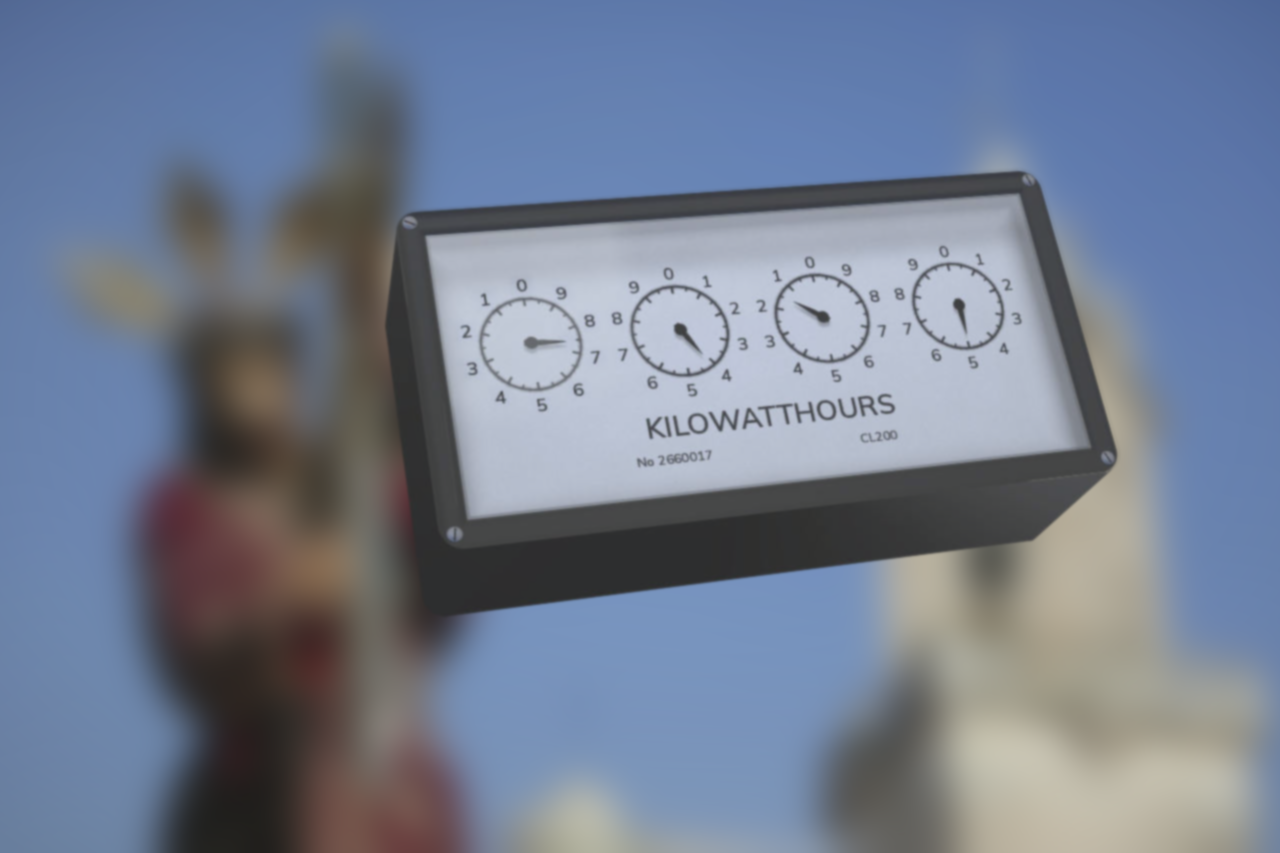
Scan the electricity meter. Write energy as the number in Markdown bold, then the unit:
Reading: **7415** kWh
